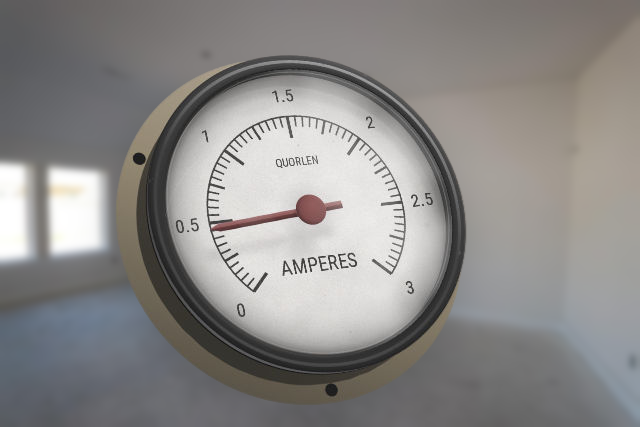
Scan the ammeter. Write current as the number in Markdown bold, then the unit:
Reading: **0.45** A
